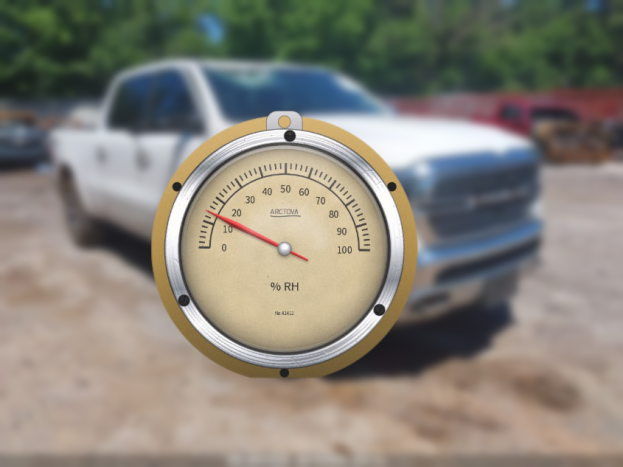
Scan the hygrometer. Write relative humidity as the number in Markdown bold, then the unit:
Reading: **14** %
